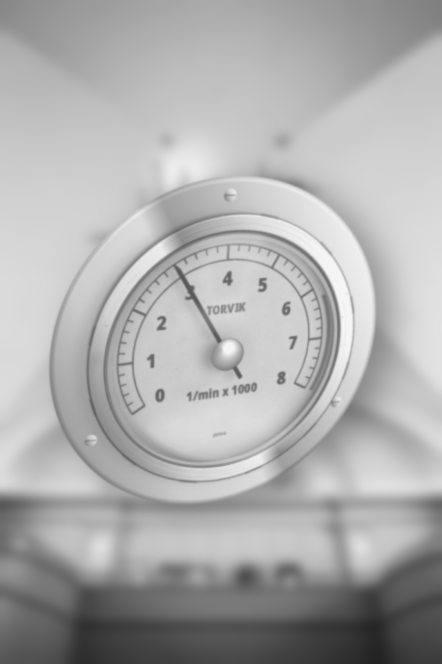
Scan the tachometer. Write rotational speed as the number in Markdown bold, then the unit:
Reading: **3000** rpm
